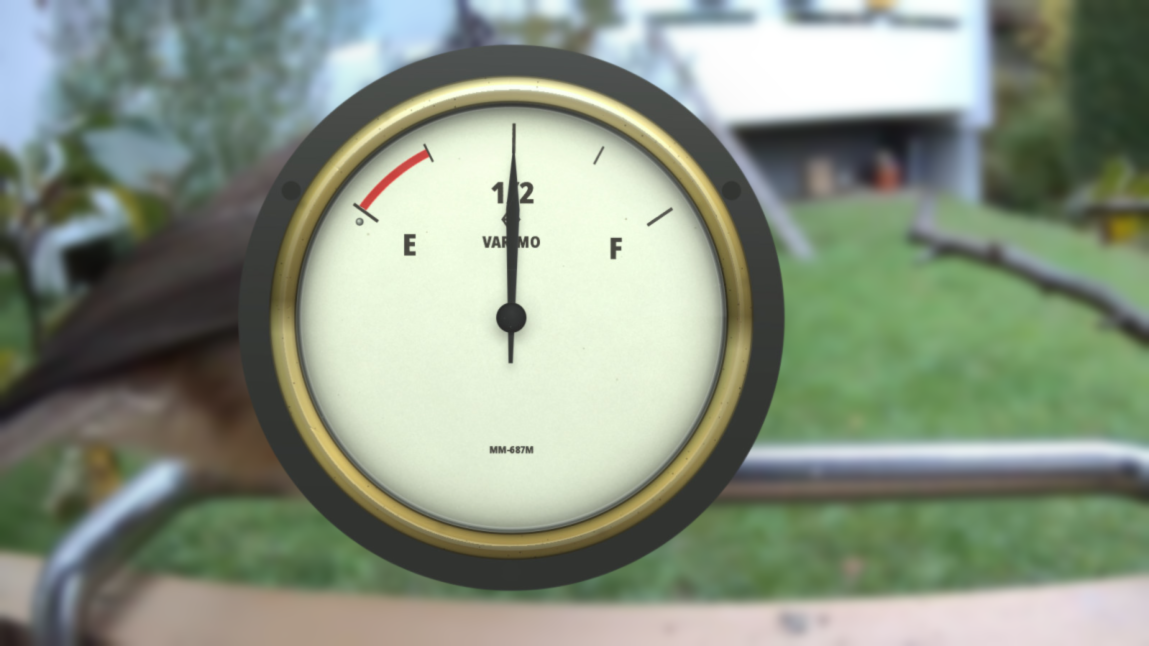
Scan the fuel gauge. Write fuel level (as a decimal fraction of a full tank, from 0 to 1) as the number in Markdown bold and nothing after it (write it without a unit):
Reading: **0.5**
